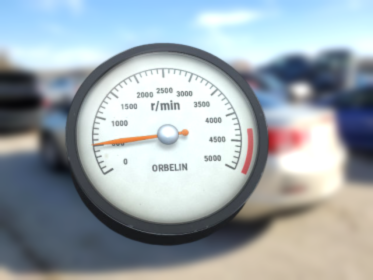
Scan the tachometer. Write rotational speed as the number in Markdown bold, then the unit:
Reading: **500** rpm
